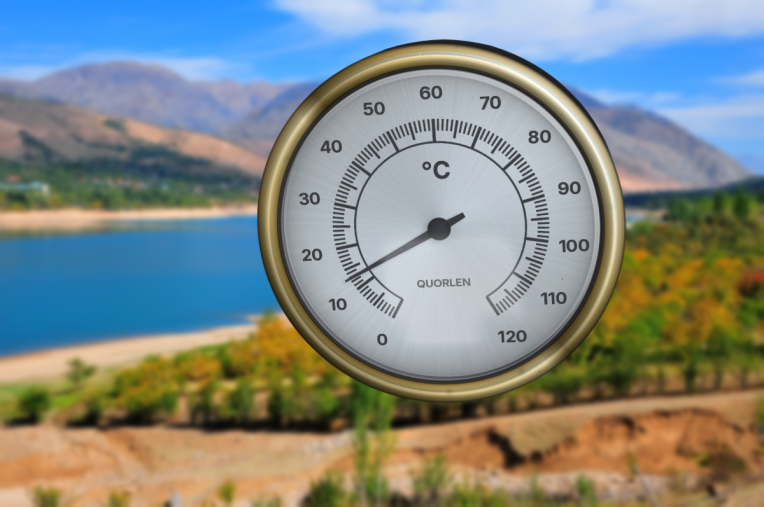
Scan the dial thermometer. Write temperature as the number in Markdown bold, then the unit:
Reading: **13** °C
